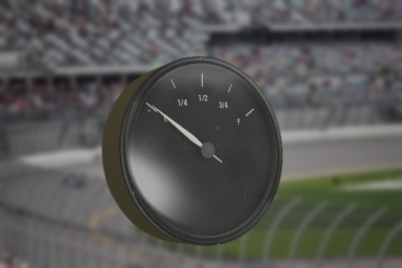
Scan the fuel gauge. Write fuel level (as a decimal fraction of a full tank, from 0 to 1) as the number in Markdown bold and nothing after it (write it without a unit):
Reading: **0**
